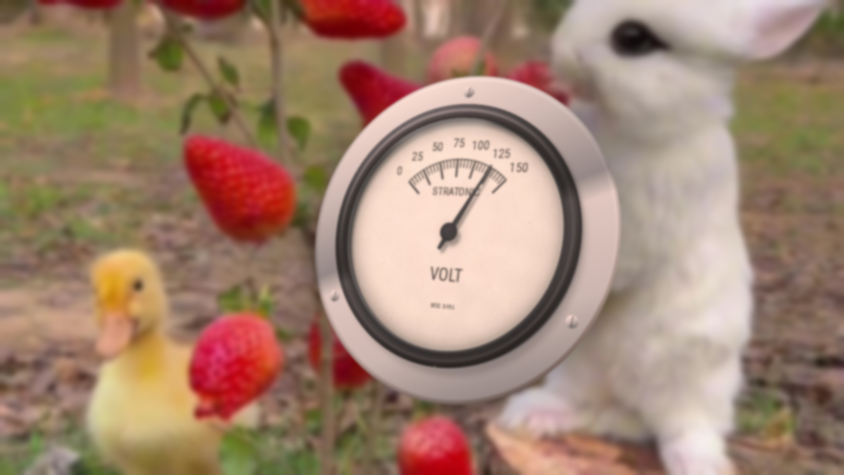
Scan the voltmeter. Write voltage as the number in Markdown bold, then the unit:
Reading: **125** V
